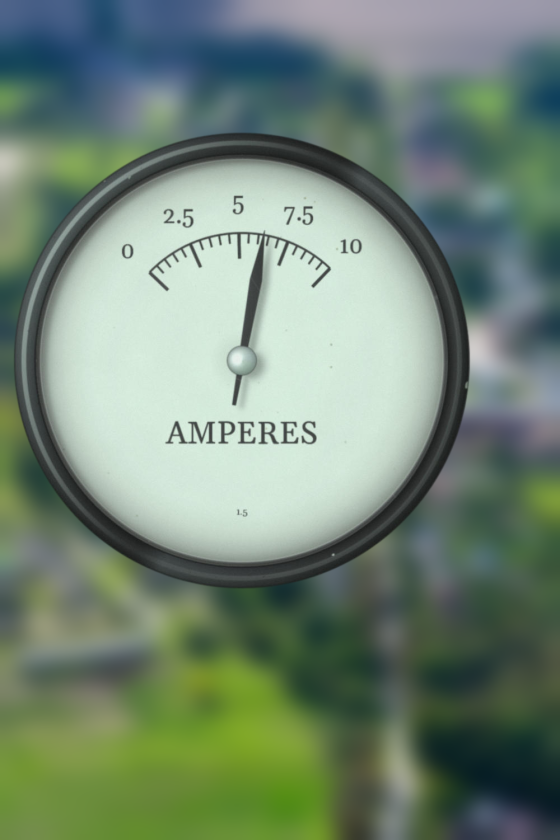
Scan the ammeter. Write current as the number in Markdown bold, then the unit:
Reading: **6.25** A
